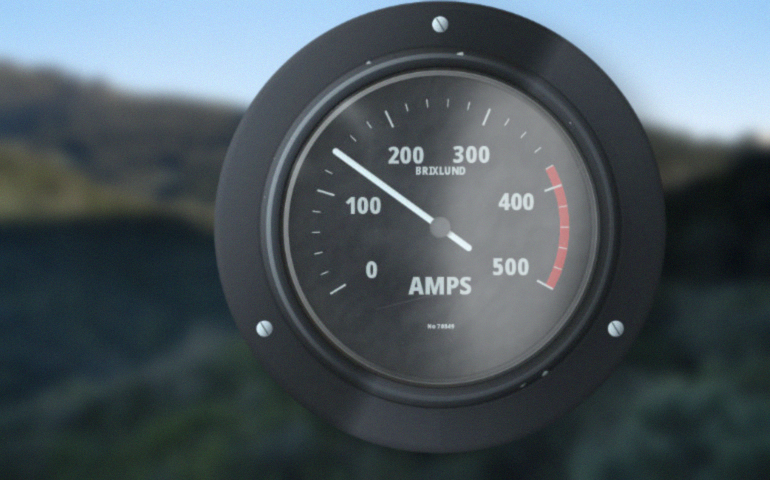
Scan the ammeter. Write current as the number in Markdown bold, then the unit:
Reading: **140** A
